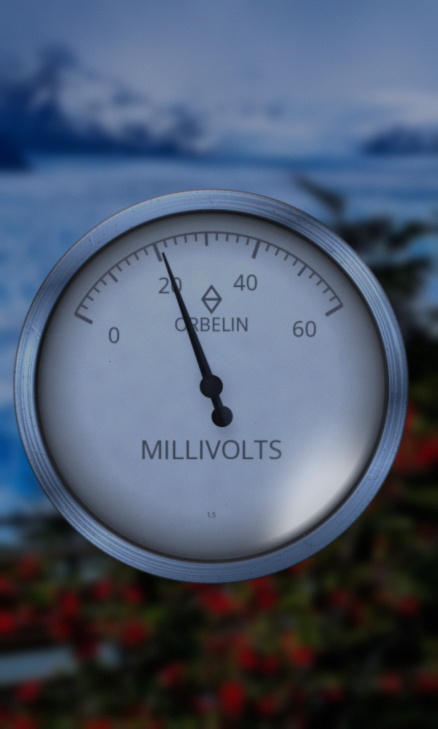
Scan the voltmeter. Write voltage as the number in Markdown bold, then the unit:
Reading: **21** mV
